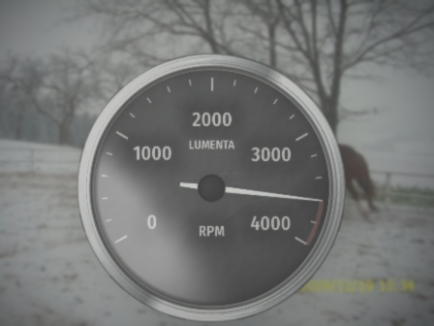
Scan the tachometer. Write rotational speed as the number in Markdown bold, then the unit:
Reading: **3600** rpm
